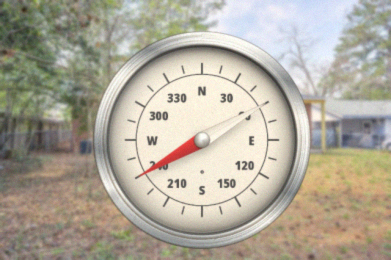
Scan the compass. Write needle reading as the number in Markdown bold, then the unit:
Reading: **240** °
